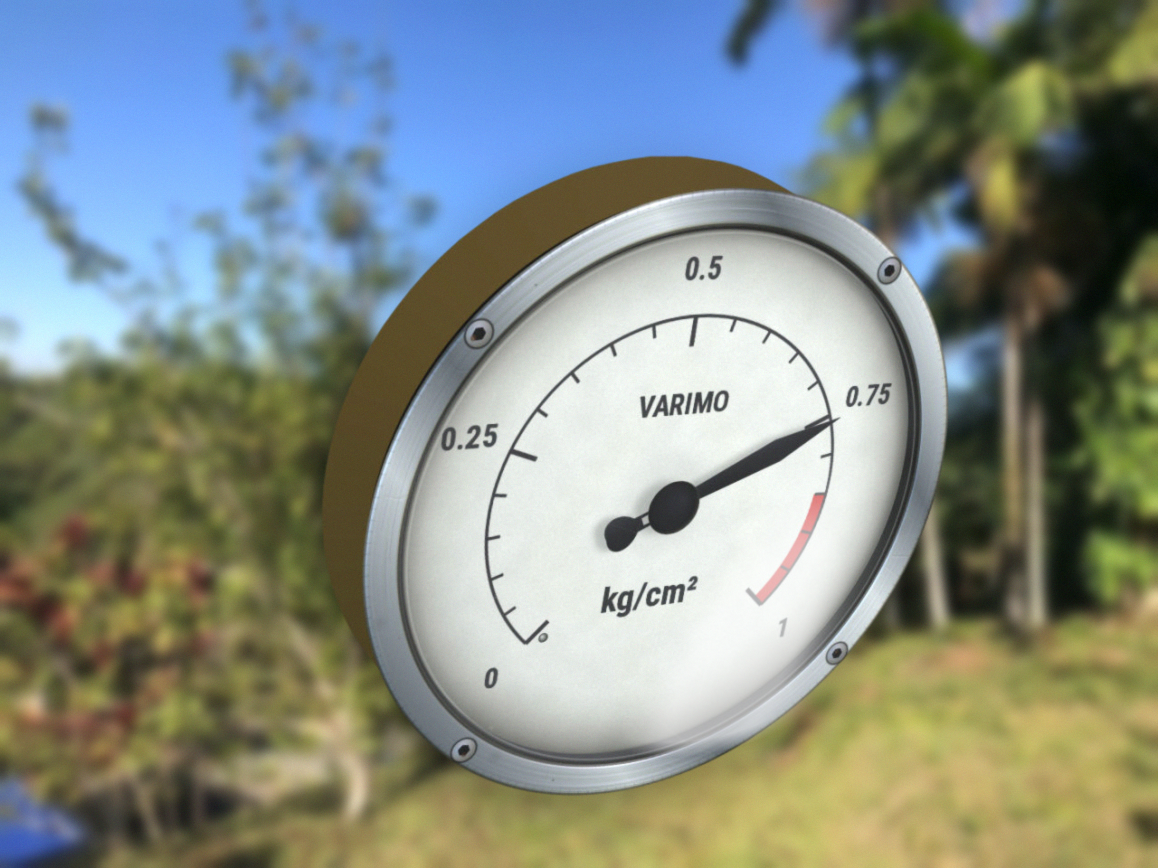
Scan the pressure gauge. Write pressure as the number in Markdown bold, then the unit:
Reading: **0.75** kg/cm²
